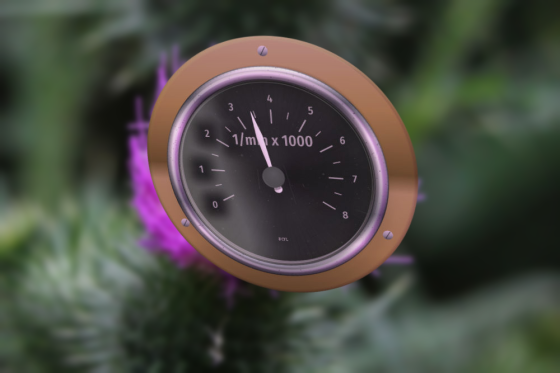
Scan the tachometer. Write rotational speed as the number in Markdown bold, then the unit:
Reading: **3500** rpm
